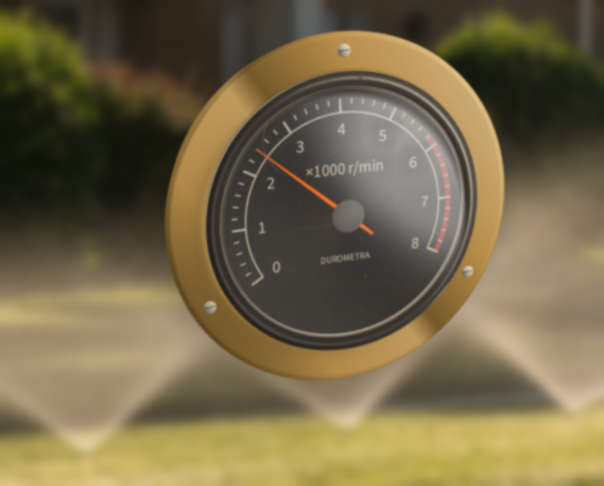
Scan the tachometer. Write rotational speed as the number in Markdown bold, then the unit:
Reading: **2400** rpm
